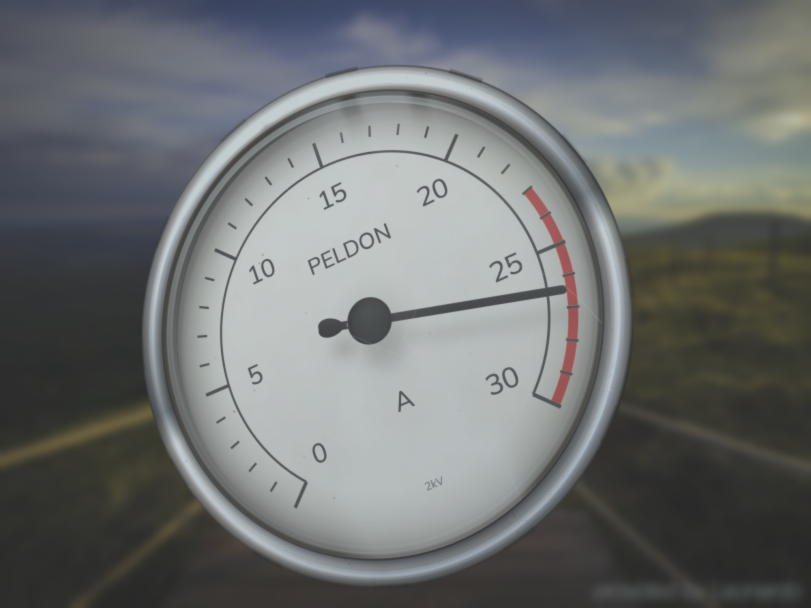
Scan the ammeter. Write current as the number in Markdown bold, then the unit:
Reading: **26.5** A
